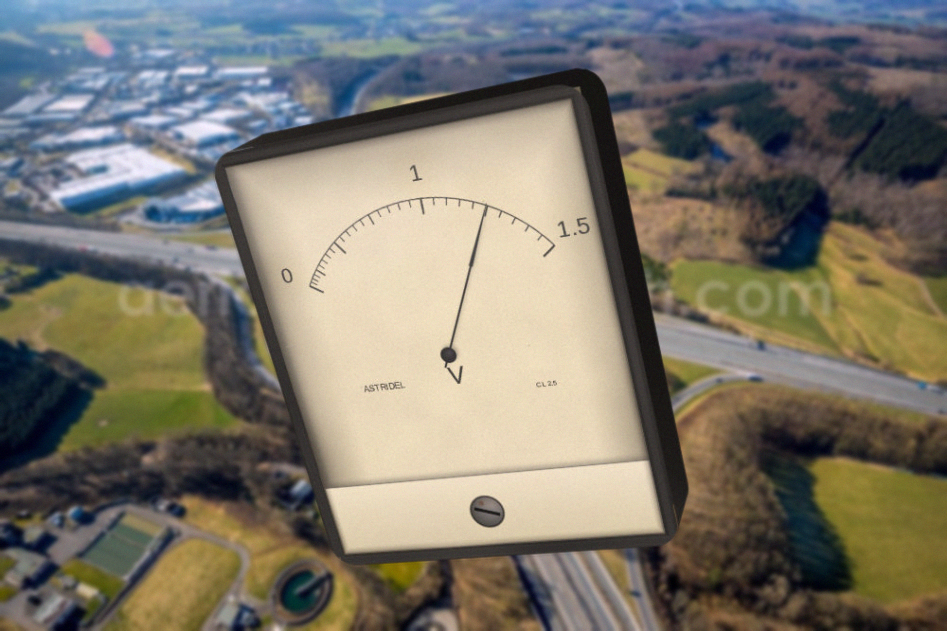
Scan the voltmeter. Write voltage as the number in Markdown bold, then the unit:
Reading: **1.25** V
